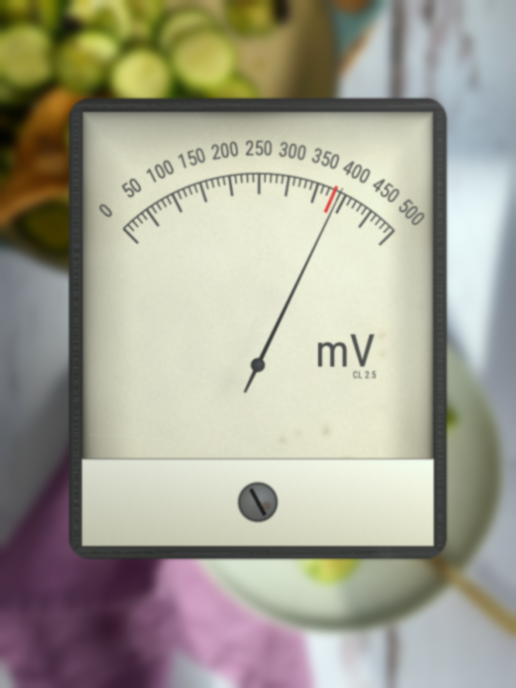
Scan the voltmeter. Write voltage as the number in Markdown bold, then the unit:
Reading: **390** mV
